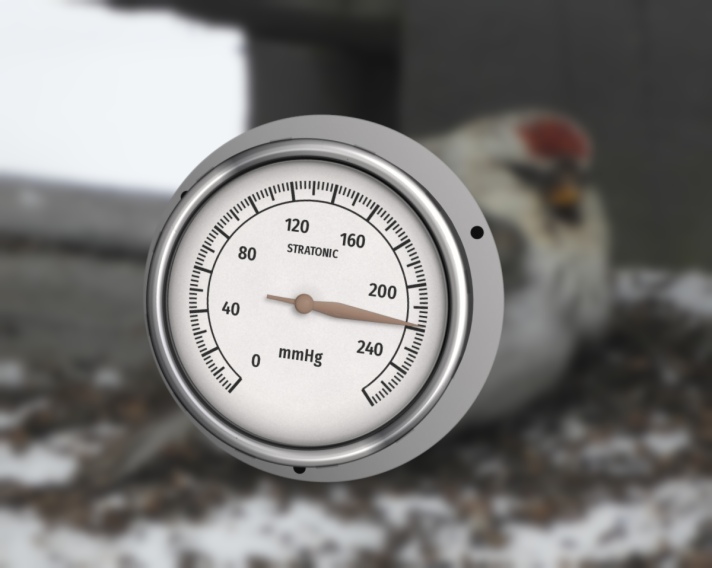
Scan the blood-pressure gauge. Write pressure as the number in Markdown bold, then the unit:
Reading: **218** mmHg
